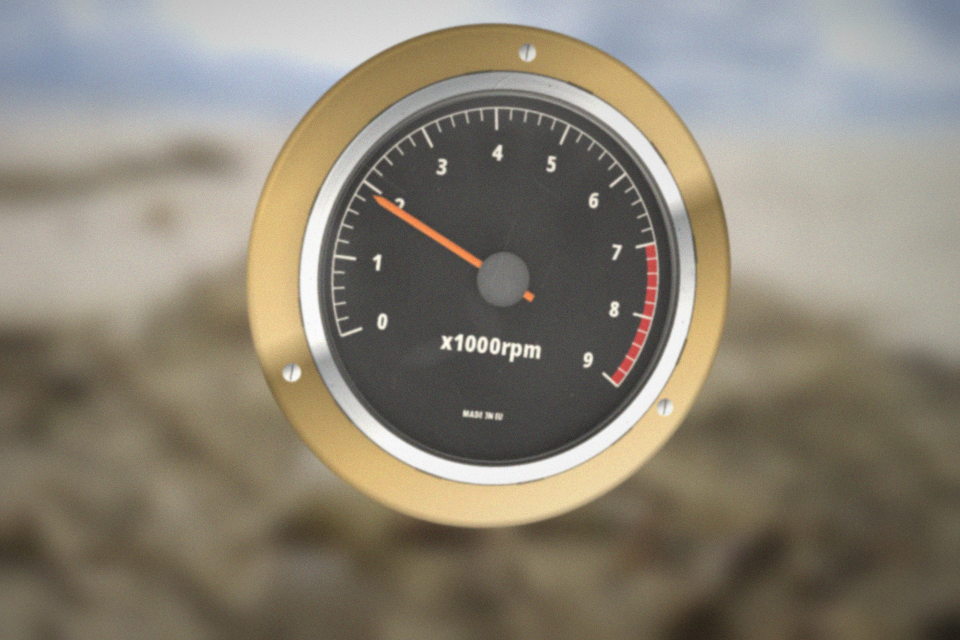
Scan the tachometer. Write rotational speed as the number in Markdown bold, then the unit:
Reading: **1900** rpm
